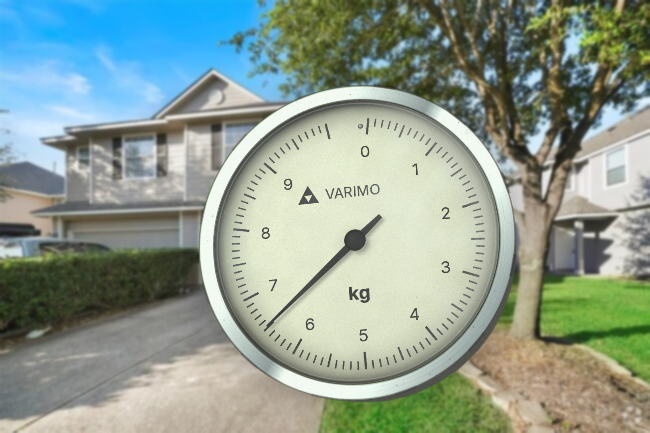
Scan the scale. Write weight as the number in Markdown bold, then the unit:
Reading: **6.5** kg
